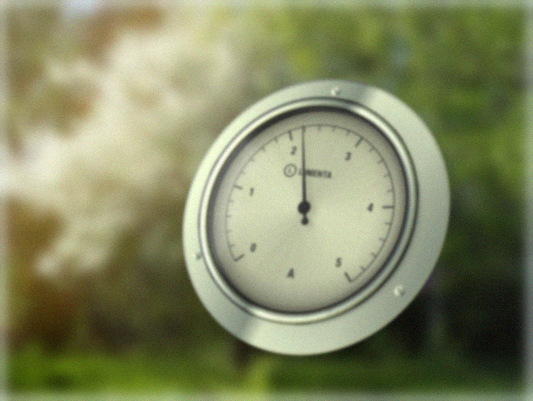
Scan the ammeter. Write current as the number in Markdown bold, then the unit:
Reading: **2.2** A
